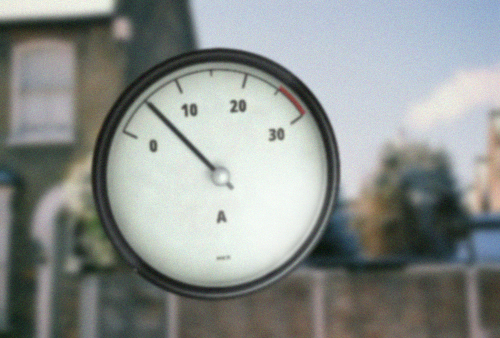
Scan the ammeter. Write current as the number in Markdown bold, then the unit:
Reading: **5** A
